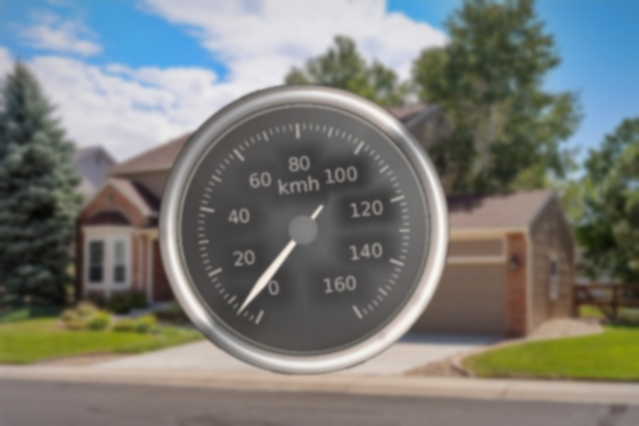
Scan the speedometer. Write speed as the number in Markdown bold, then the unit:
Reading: **6** km/h
